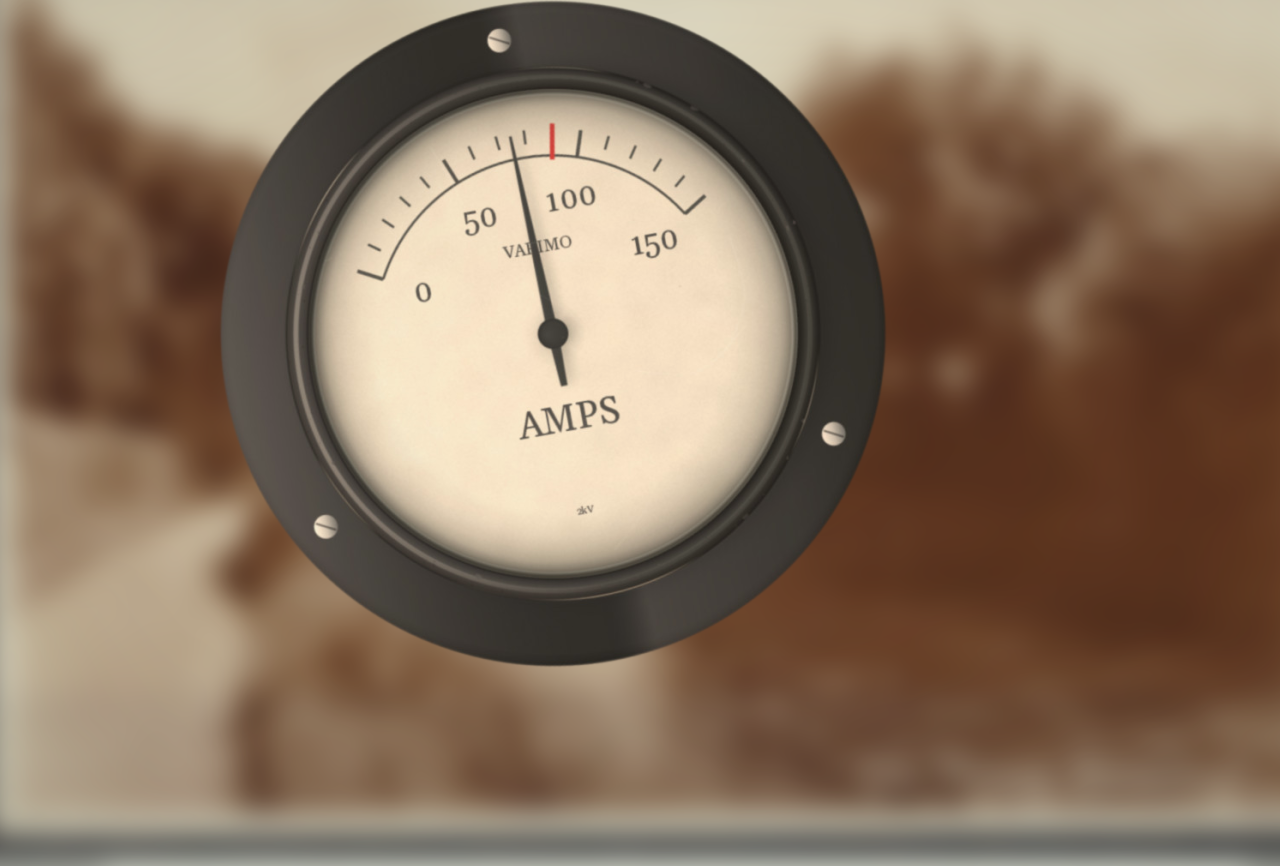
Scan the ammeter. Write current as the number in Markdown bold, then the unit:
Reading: **75** A
